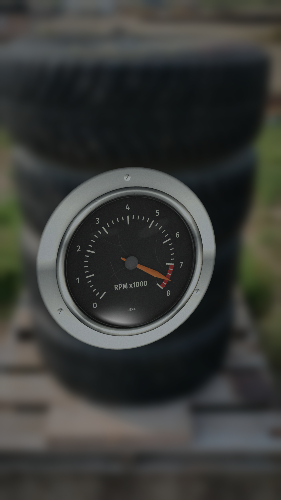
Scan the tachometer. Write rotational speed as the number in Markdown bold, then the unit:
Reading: **7600** rpm
